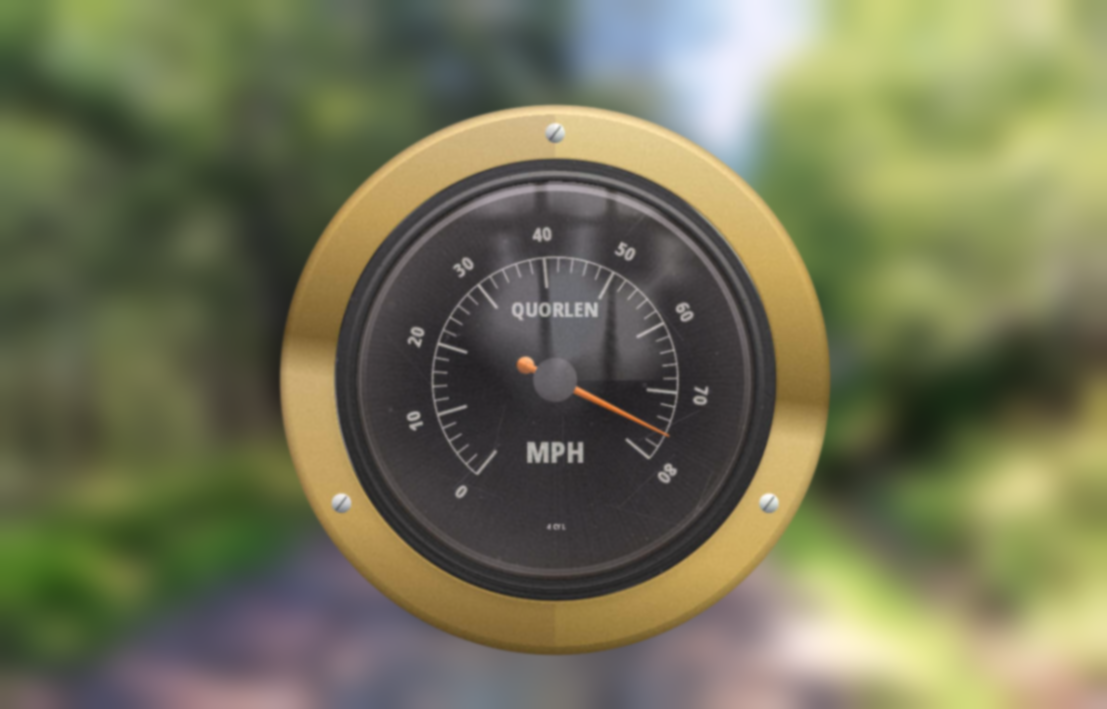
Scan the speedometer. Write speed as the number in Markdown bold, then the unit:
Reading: **76** mph
